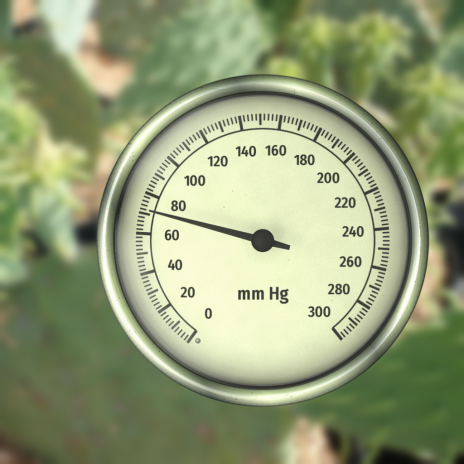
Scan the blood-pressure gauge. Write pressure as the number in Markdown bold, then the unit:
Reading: **72** mmHg
